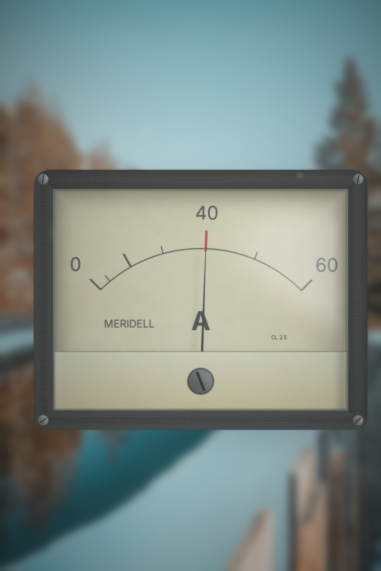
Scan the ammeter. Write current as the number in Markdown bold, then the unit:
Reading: **40** A
